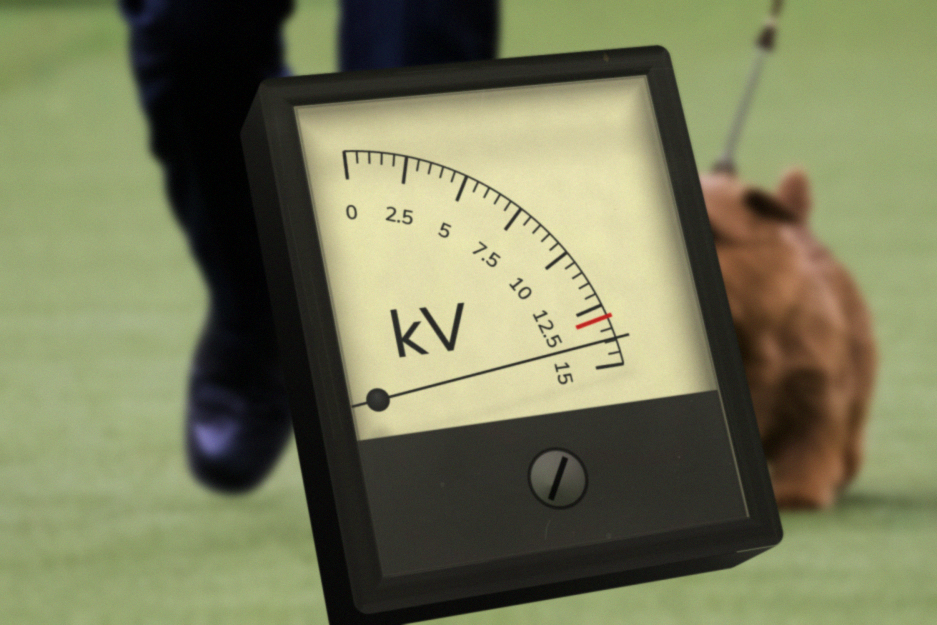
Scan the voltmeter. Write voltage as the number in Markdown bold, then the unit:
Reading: **14** kV
